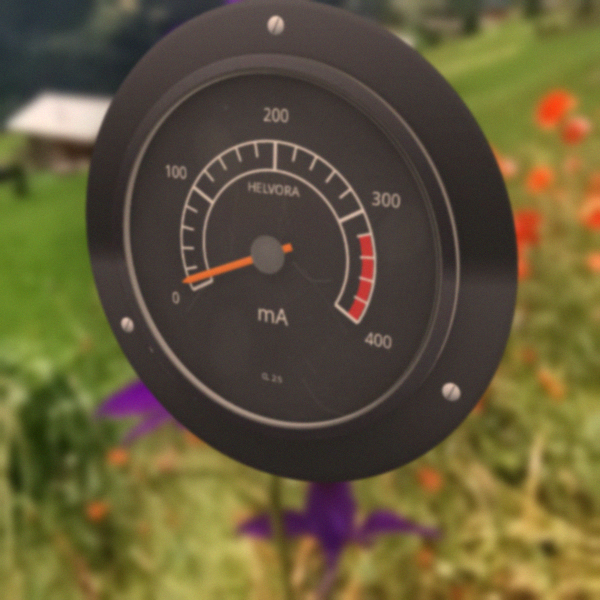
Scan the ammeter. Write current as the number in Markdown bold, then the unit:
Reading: **10** mA
